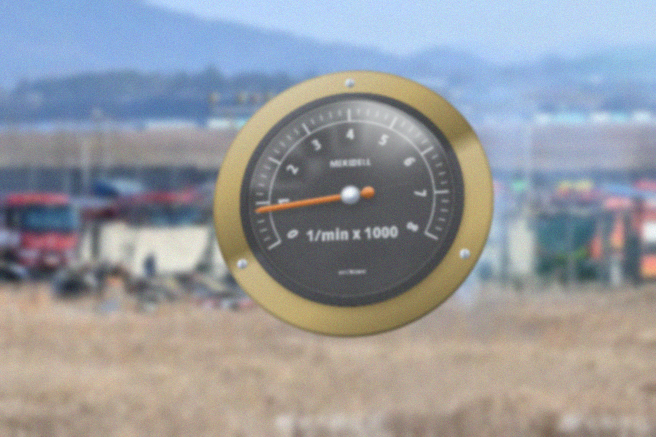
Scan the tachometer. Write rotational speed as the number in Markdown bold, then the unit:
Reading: **800** rpm
